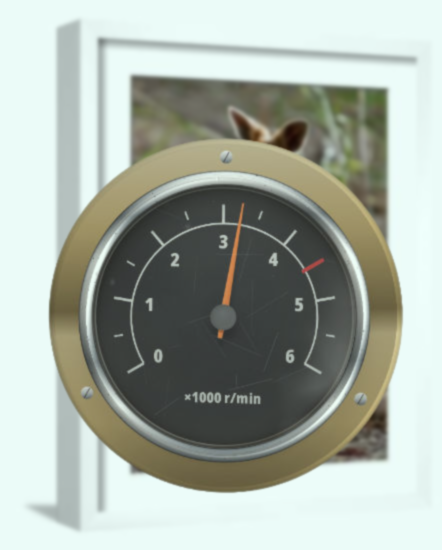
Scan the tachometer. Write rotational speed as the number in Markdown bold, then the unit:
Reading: **3250** rpm
